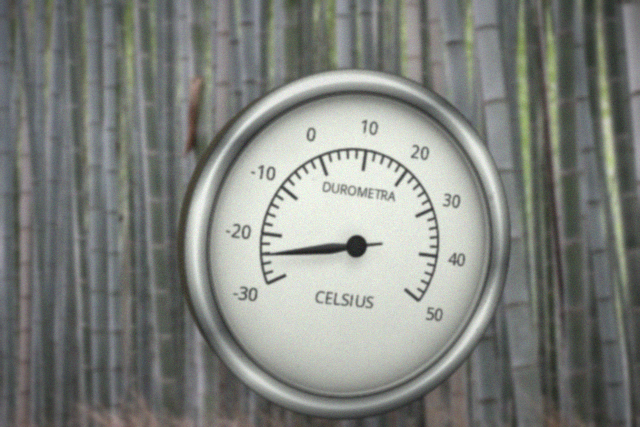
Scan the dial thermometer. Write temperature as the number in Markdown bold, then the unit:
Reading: **-24** °C
